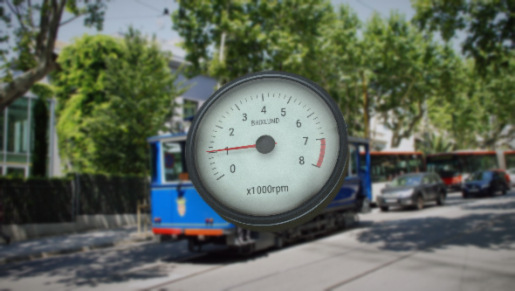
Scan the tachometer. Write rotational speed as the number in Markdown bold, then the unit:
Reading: **1000** rpm
